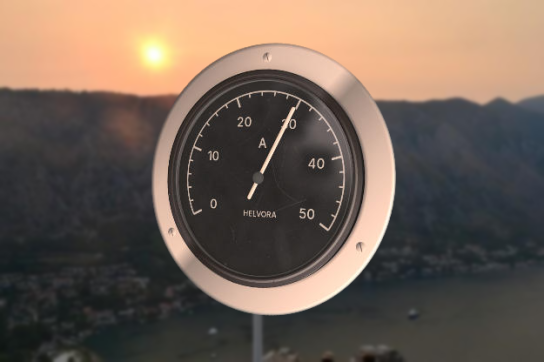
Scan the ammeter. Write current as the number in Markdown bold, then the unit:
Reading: **30** A
